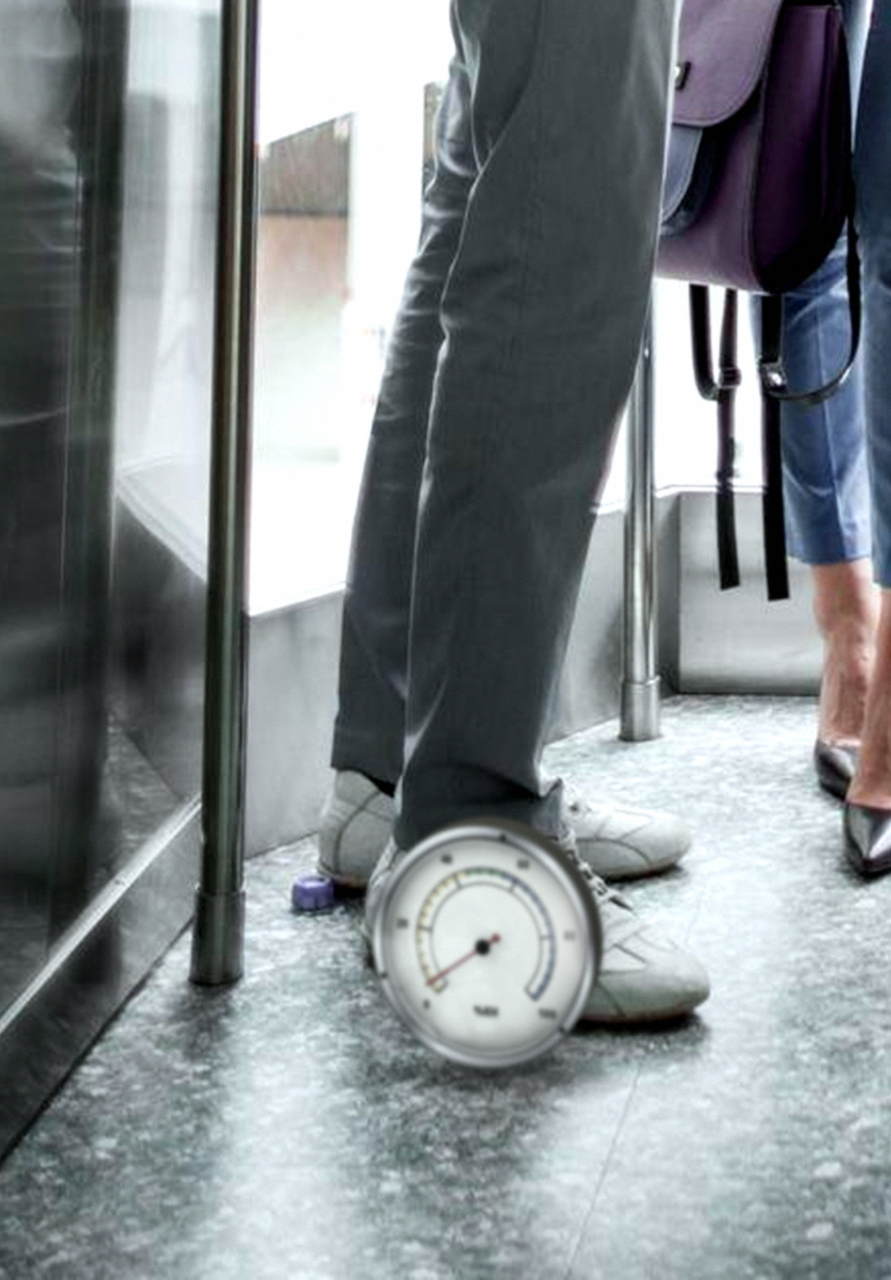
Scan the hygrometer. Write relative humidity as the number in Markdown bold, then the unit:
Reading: **4** %
